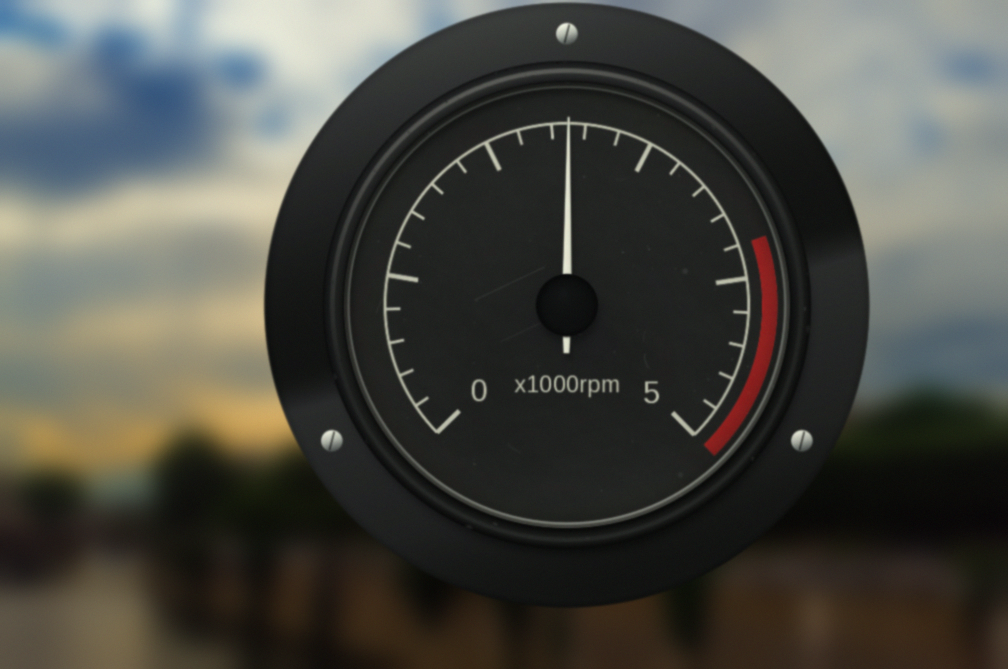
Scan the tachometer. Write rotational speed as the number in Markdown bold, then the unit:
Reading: **2500** rpm
